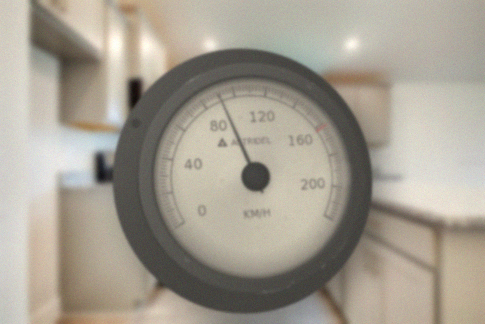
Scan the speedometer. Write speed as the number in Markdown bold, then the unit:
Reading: **90** km/h
